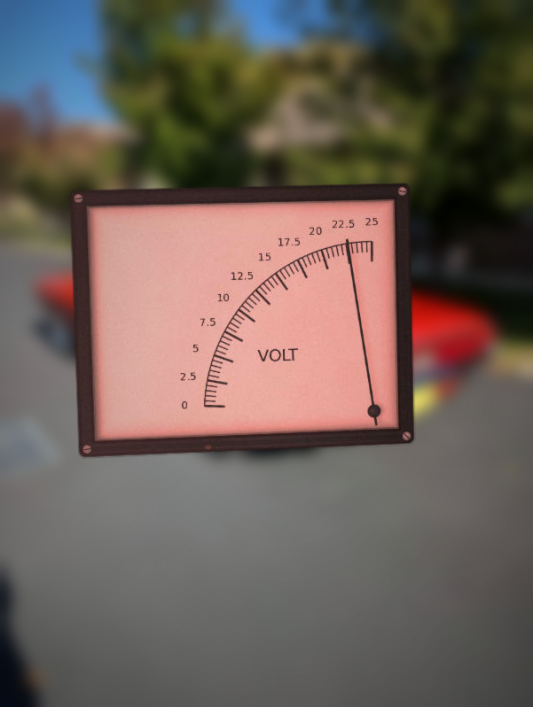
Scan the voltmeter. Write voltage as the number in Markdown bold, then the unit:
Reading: **22.5** V
